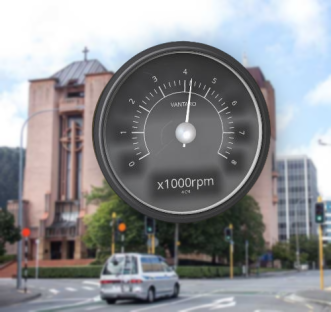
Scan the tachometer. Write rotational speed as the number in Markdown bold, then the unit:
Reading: **4200** rpm
